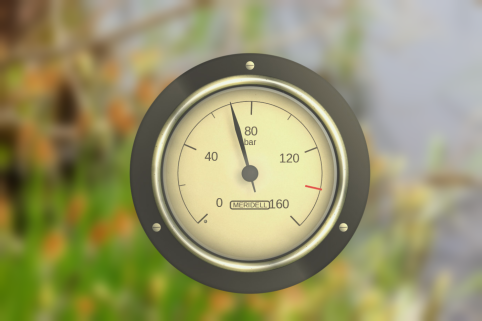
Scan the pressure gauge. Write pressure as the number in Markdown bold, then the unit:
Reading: **70** bar
